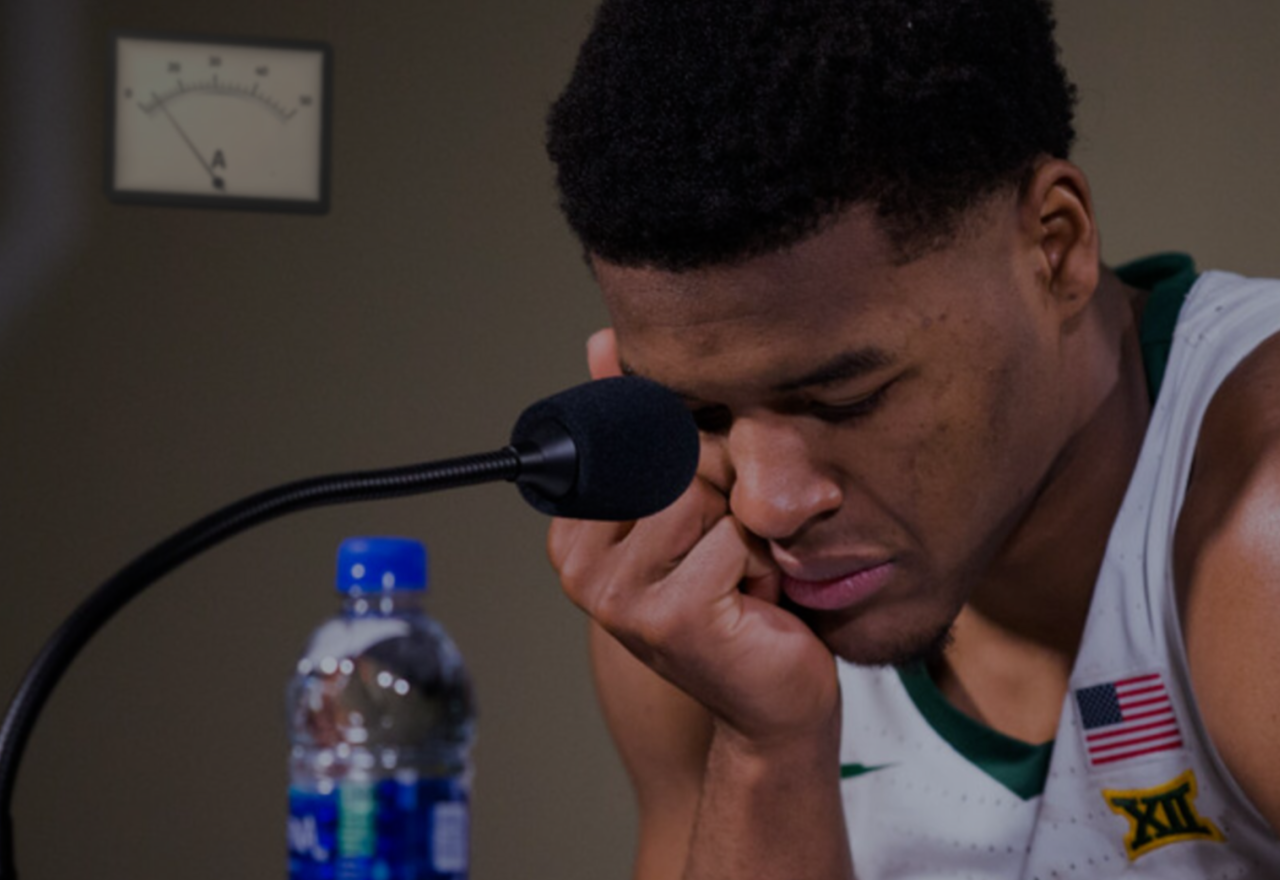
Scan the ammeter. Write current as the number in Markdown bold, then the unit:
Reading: **10** A
